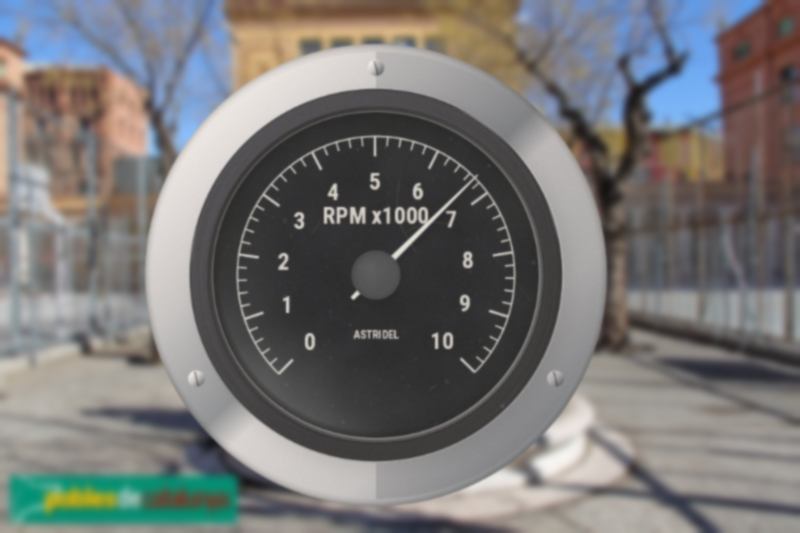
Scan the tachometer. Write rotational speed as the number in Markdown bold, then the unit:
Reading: **6700** rpm
